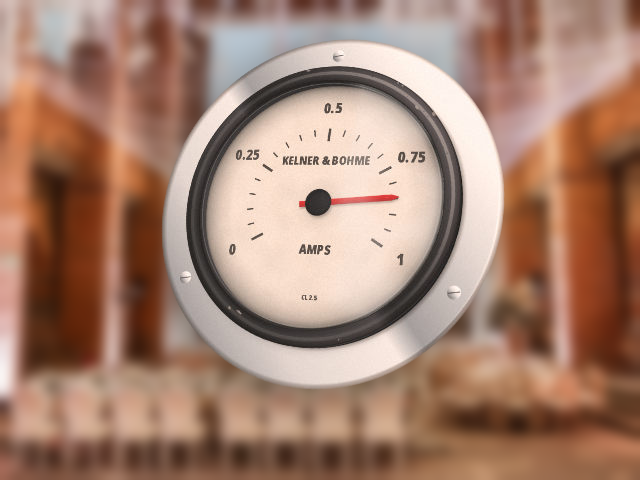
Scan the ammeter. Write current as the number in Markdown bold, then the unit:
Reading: **0.85** A
